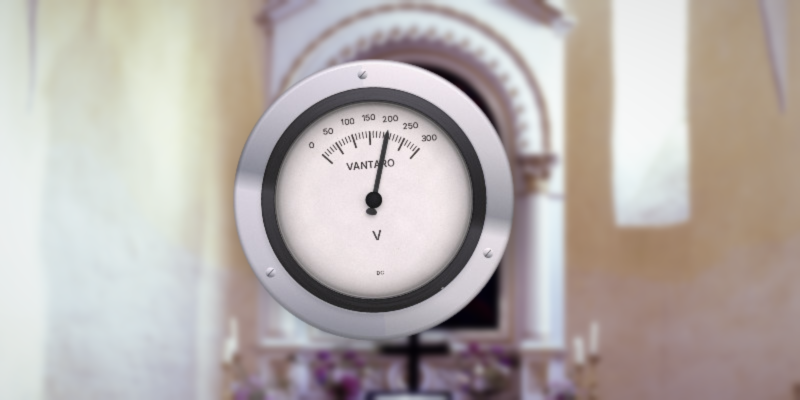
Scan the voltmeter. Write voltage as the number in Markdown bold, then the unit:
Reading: **200** V
